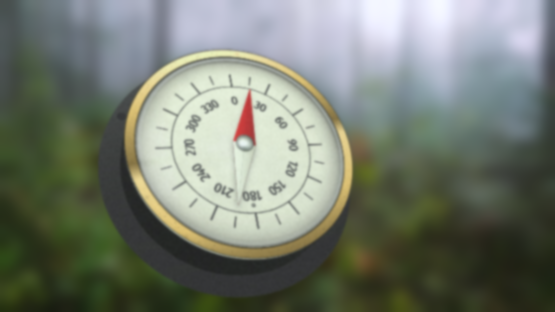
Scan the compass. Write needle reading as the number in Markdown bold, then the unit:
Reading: **15** °
